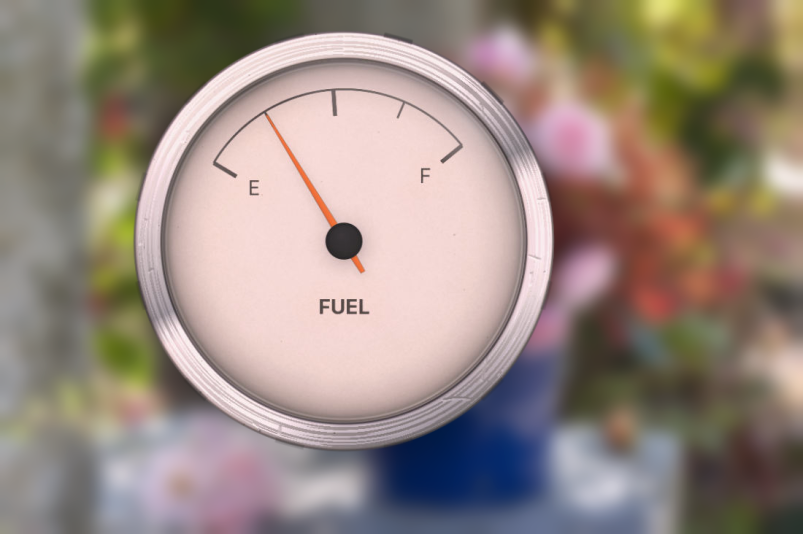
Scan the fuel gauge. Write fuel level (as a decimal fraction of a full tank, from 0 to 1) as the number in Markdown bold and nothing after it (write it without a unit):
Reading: **0.25**
